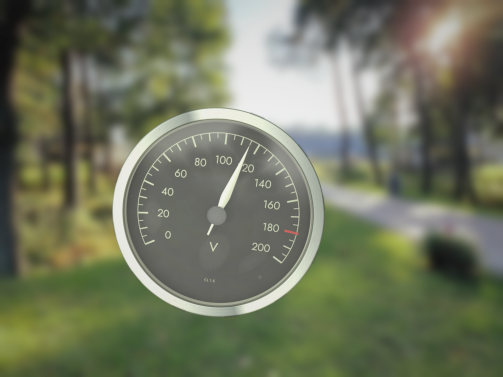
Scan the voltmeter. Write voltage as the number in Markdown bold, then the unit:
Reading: **115** V
